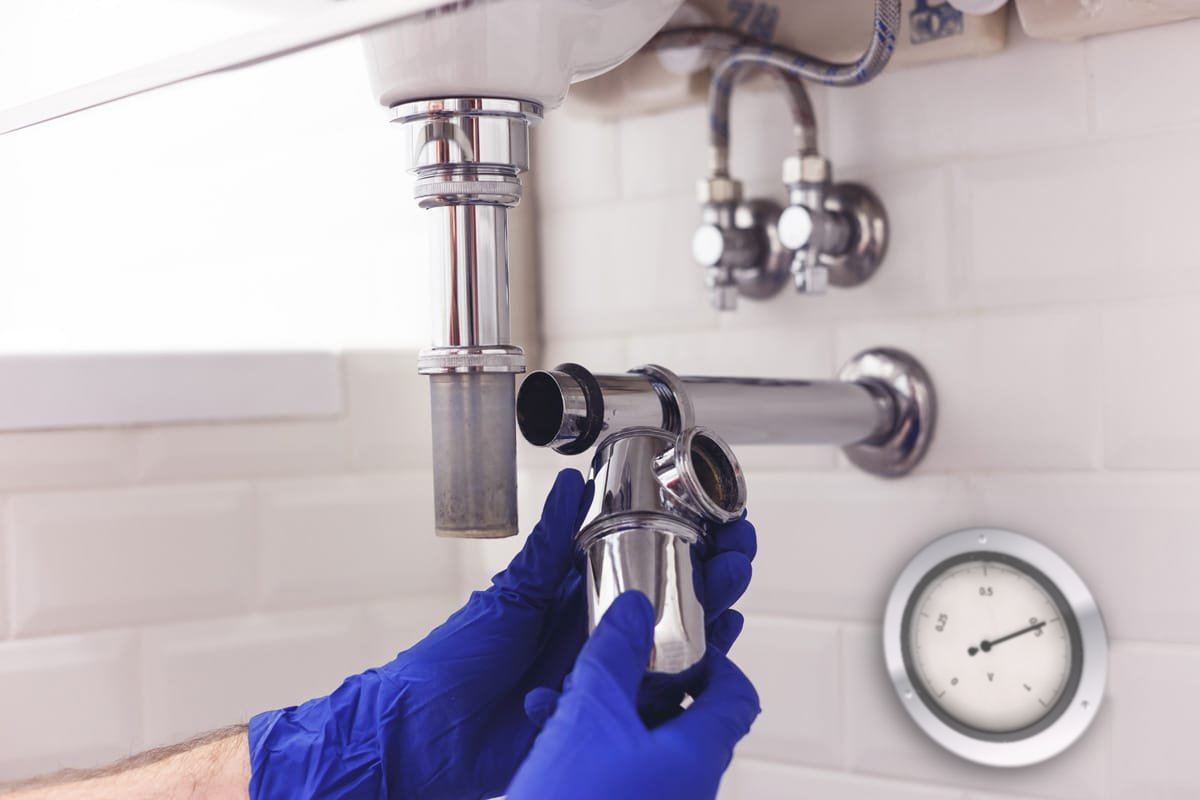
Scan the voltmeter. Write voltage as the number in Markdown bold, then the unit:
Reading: **0.75** V
